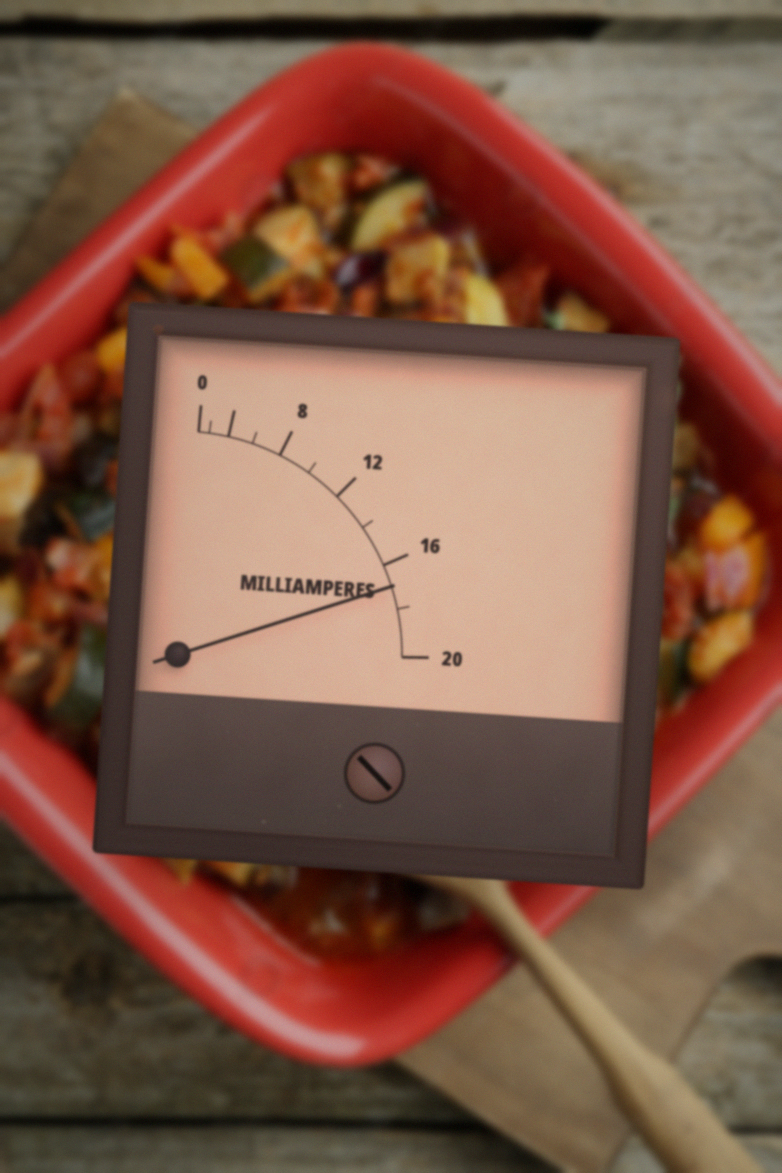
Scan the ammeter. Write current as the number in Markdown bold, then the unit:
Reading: **17** mA
